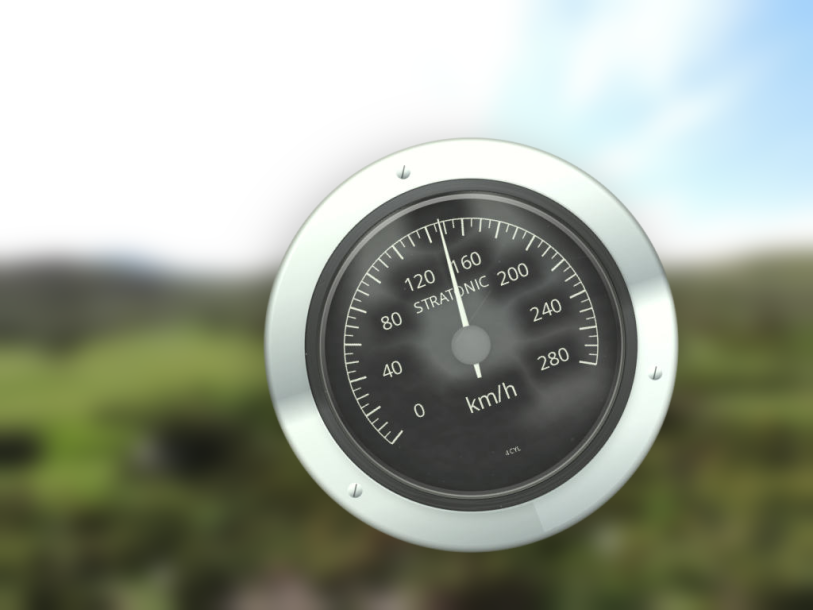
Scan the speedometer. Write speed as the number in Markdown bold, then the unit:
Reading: **147.5** km/h
